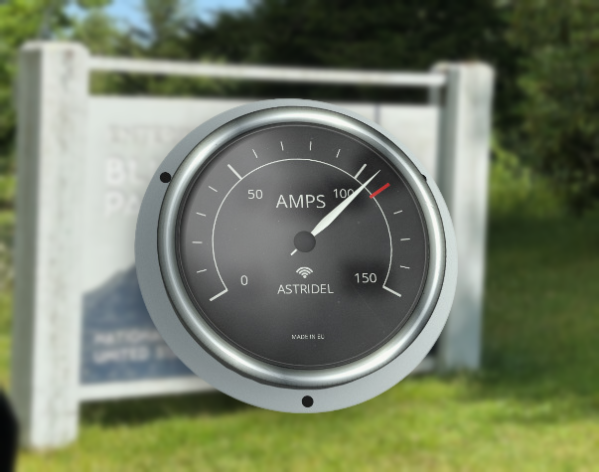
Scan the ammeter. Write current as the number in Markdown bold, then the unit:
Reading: **105** A
